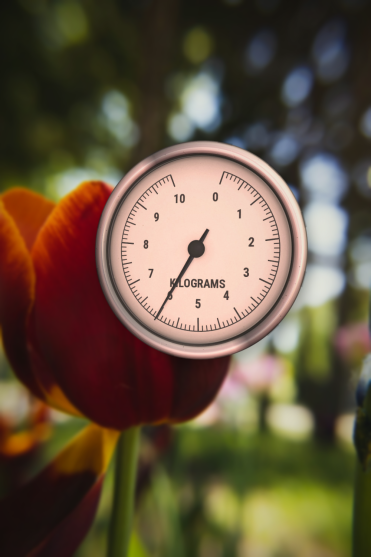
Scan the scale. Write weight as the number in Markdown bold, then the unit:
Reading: **6** kg
